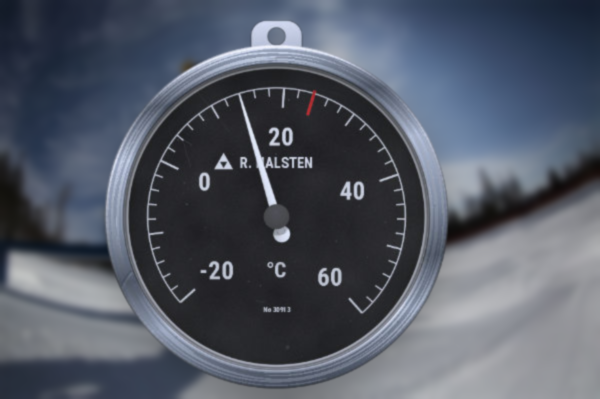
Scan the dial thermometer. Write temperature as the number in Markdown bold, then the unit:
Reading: **14** °C
